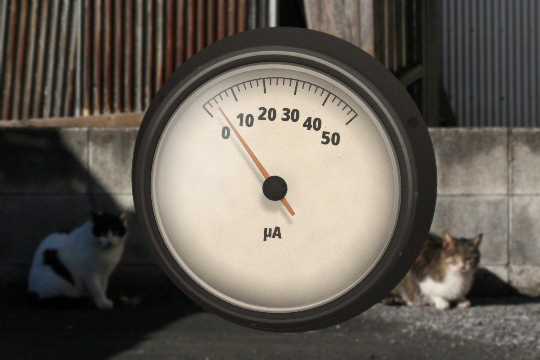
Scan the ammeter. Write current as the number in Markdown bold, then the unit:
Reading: **4** µA
